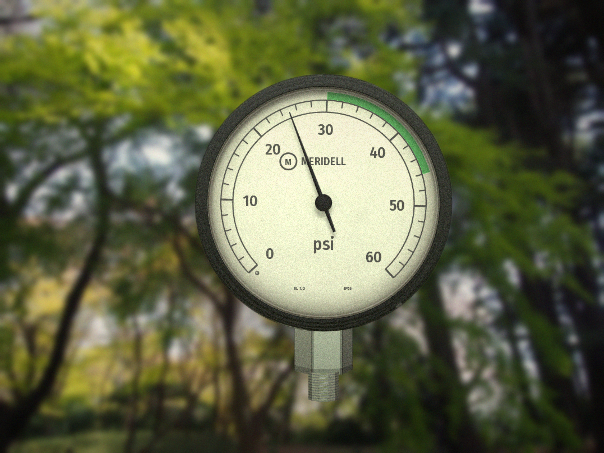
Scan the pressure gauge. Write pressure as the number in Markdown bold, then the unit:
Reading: **25** psi
